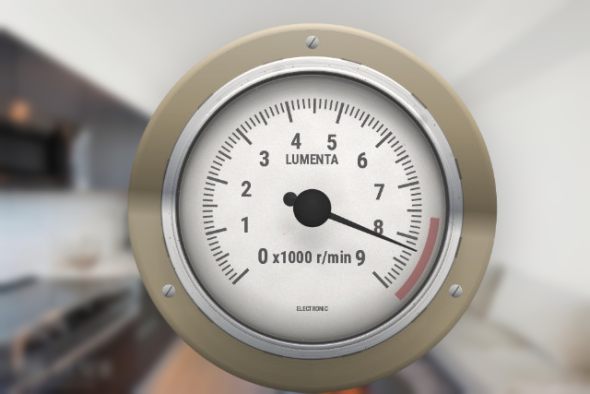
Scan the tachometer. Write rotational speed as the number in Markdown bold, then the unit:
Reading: **8200** rpm
